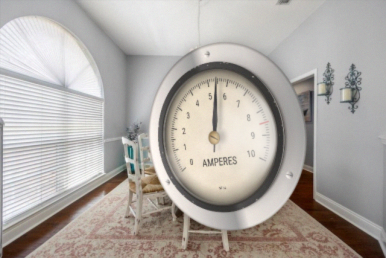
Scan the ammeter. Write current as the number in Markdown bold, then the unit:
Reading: **5.5** A
